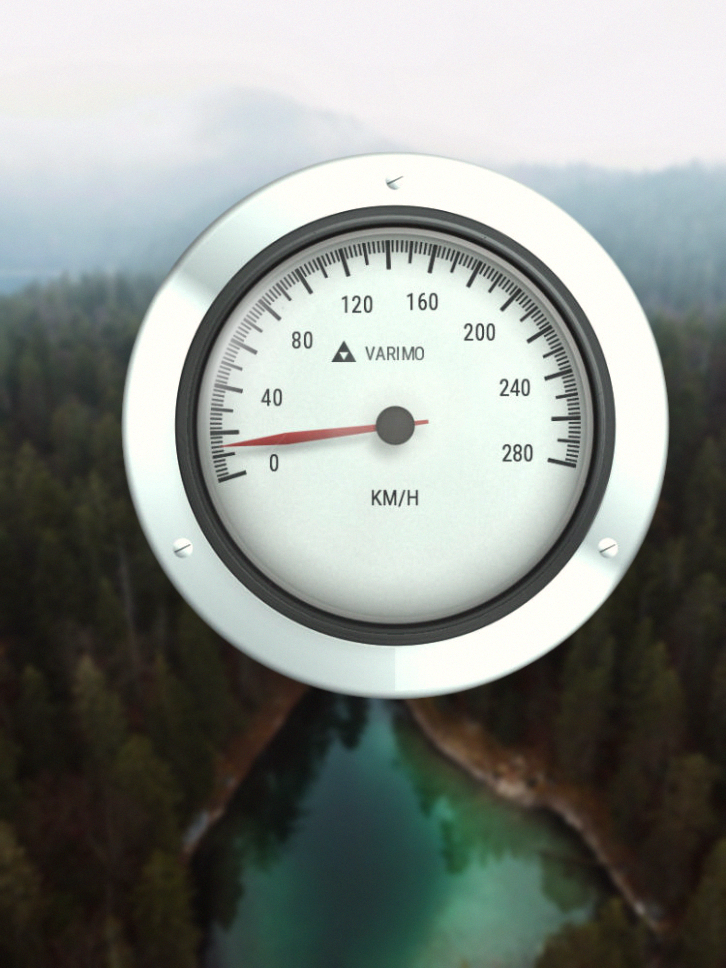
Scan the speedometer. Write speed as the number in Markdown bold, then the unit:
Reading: **14** km/h
